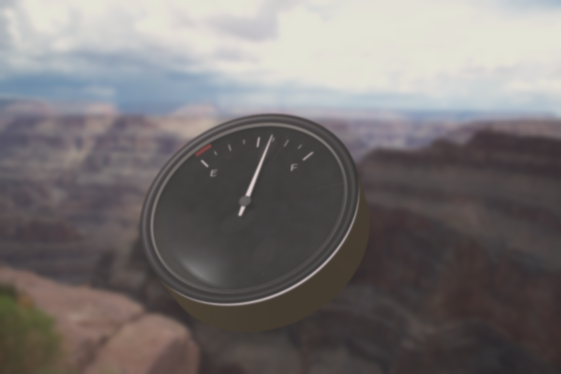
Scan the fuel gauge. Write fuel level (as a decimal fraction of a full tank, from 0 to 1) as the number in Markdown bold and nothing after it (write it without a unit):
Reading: **0.625**
